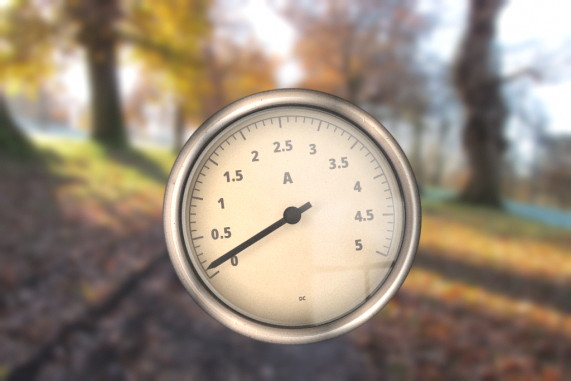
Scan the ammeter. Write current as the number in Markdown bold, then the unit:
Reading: **0.1** A
